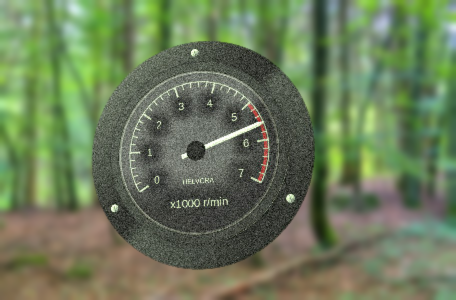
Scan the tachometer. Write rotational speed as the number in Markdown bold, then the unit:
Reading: **5600** rpm
